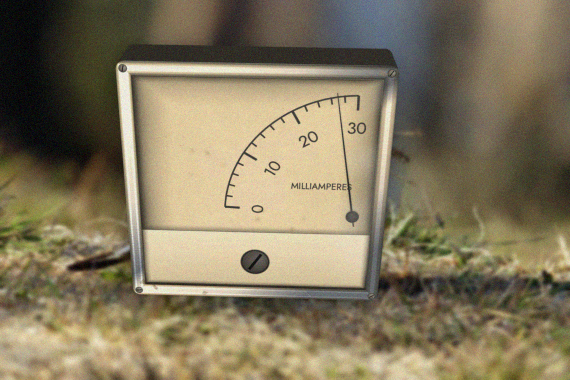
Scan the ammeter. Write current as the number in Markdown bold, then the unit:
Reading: **27** mA
